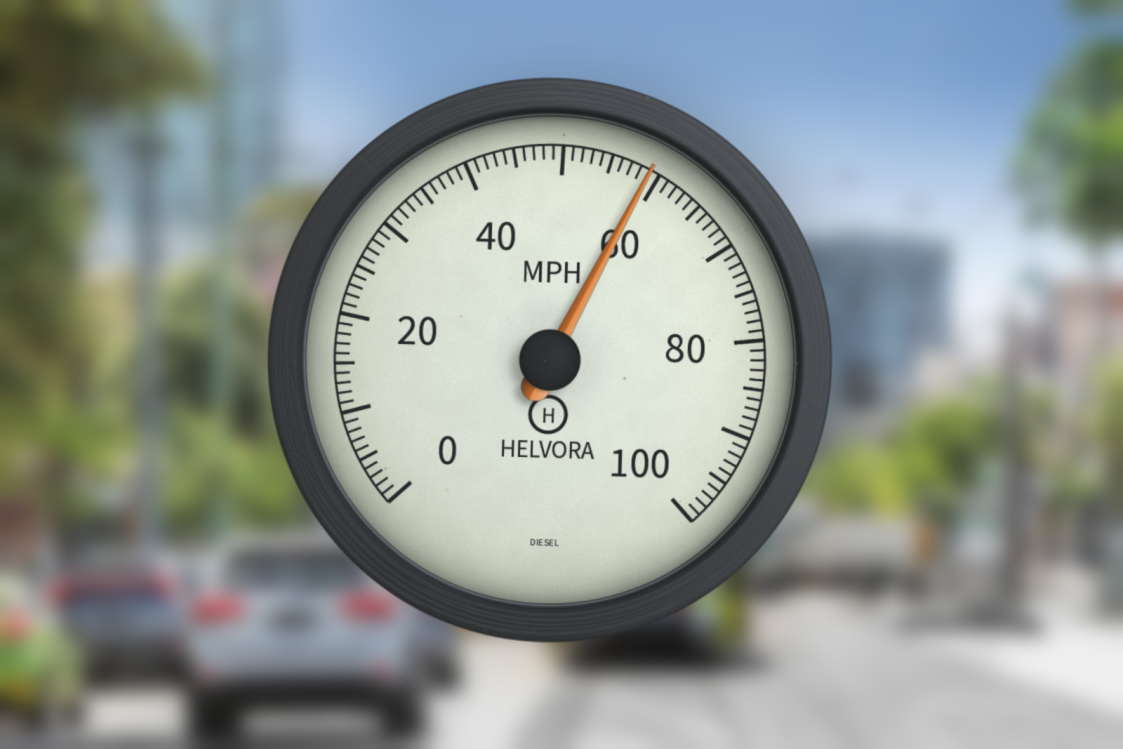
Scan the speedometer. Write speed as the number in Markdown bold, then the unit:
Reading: **59** mph
